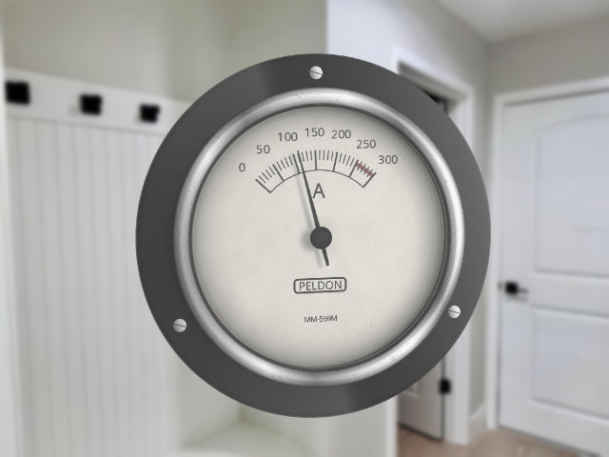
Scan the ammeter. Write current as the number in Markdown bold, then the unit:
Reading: **110** A
